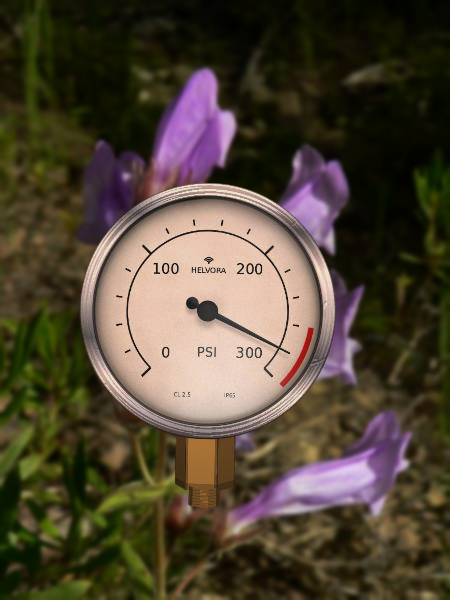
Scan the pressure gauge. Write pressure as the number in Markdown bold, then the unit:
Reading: **280** psi
